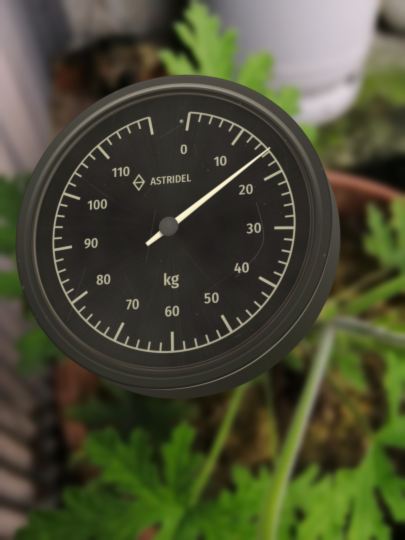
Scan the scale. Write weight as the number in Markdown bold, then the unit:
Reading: **16** kg
